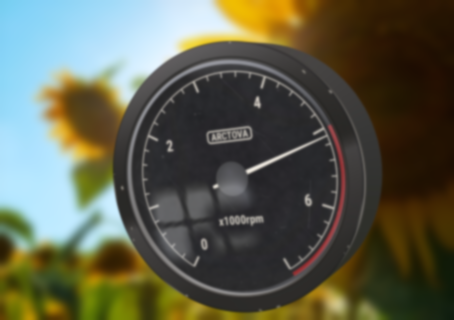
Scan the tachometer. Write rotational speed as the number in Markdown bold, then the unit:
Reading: **5100** rpm
